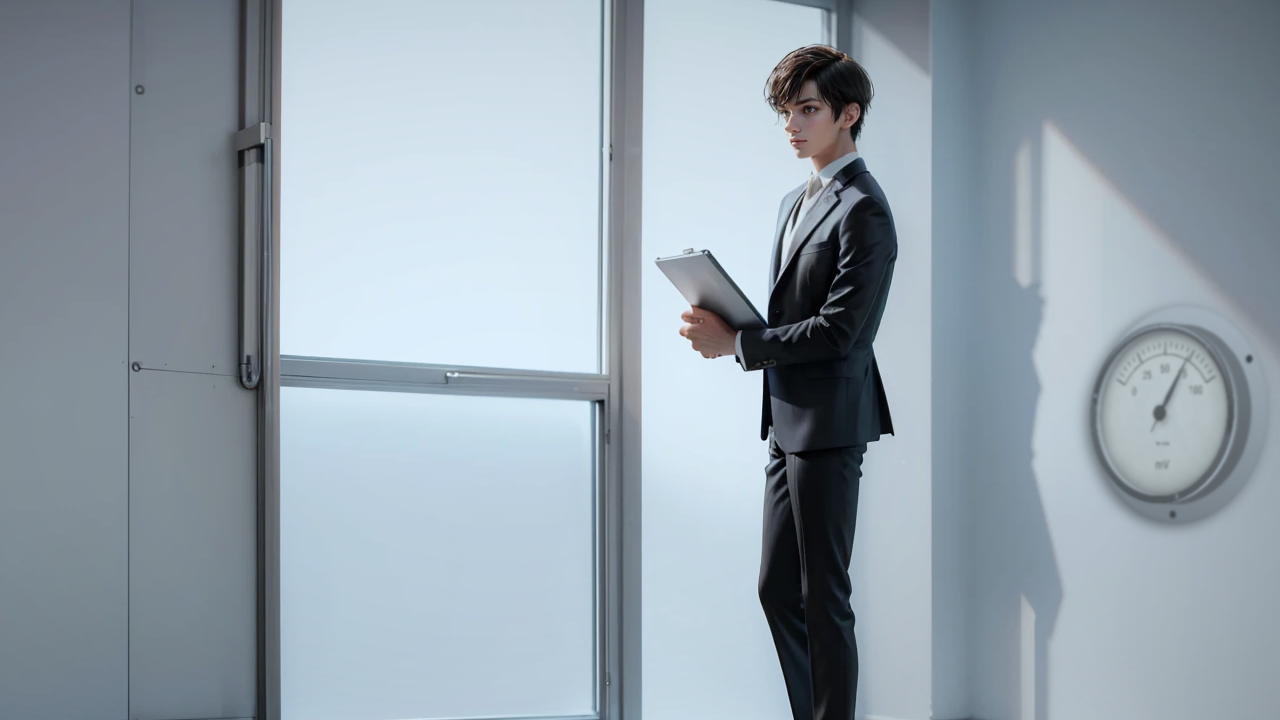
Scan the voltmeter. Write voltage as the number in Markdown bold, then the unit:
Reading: **75** mV
